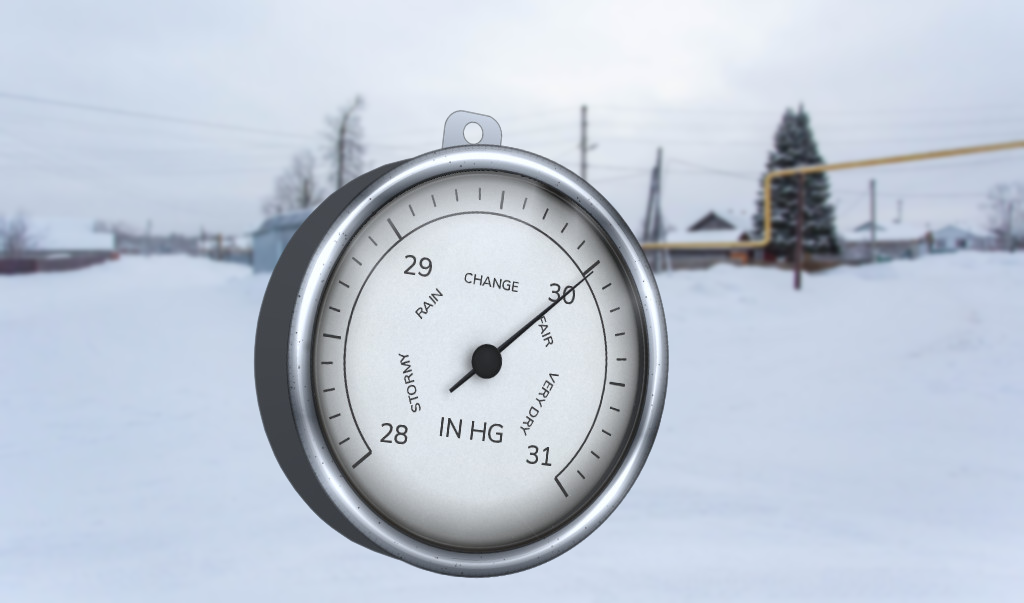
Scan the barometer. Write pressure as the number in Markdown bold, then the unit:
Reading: **30** inHg
